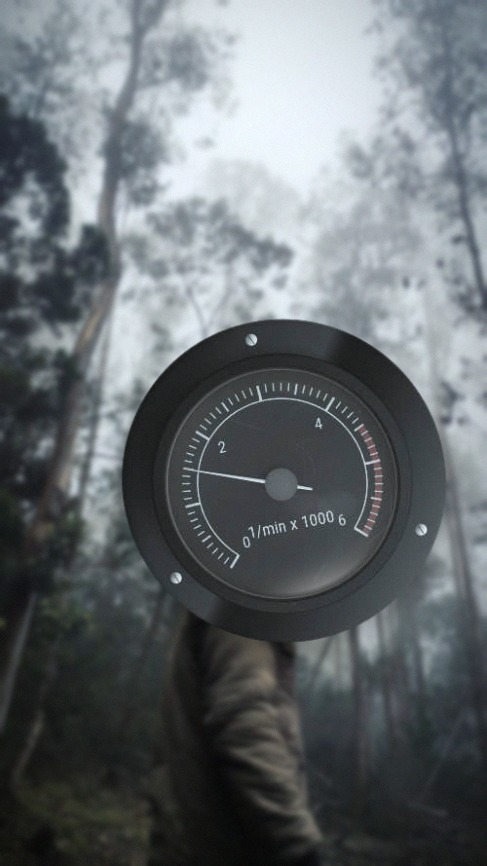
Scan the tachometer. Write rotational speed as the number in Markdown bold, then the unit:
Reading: **1500** rpm
